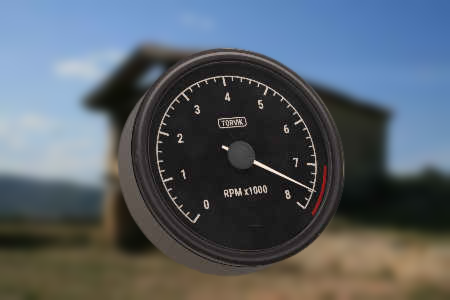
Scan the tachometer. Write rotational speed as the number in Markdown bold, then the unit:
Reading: **7600** rpm
